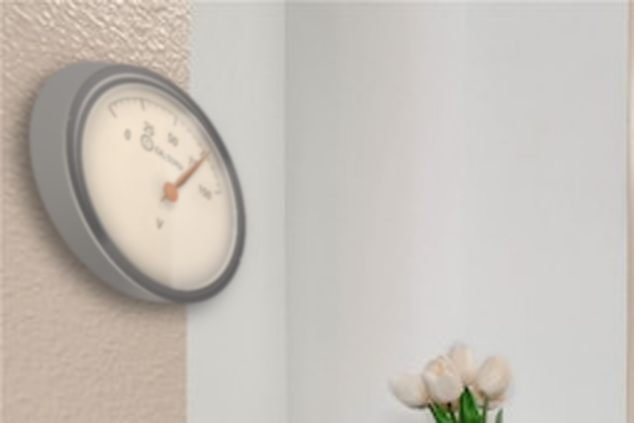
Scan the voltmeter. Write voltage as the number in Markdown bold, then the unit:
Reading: **75** V
